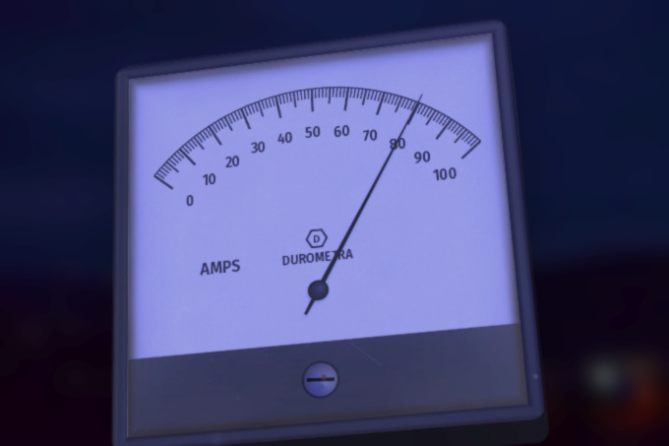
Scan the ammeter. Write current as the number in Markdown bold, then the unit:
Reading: **80** A
